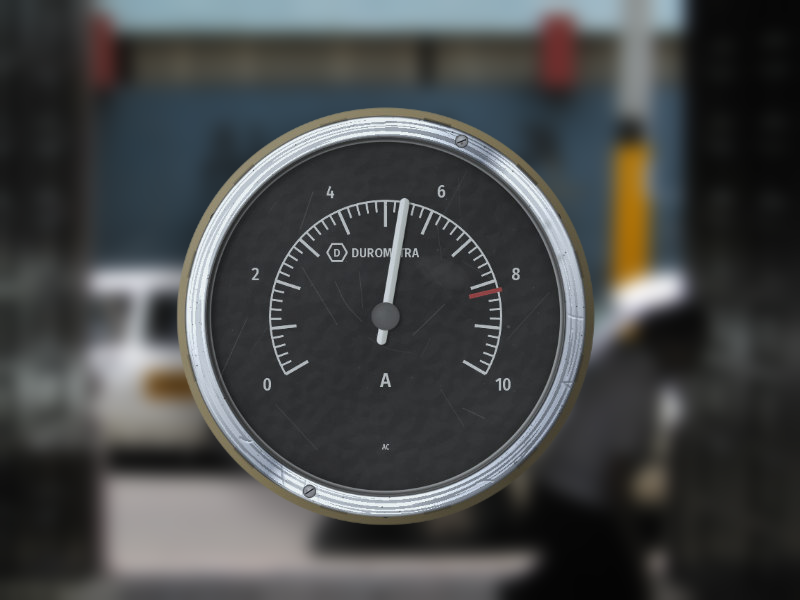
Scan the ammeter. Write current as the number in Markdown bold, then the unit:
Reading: **5.4** A
